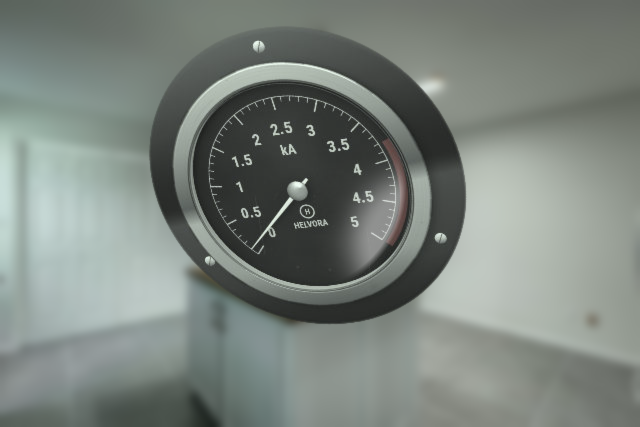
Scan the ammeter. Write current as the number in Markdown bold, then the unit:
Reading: **0.1** kA
